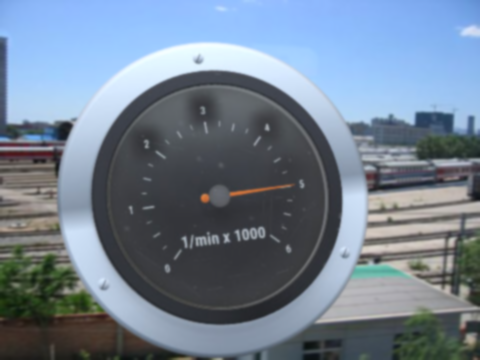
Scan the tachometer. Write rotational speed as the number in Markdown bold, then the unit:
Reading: **5000** rpm
